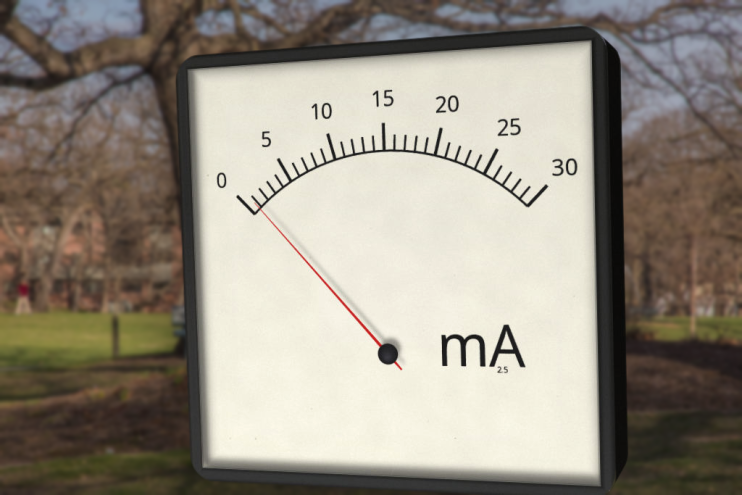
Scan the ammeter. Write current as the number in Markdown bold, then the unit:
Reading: **1** mA
